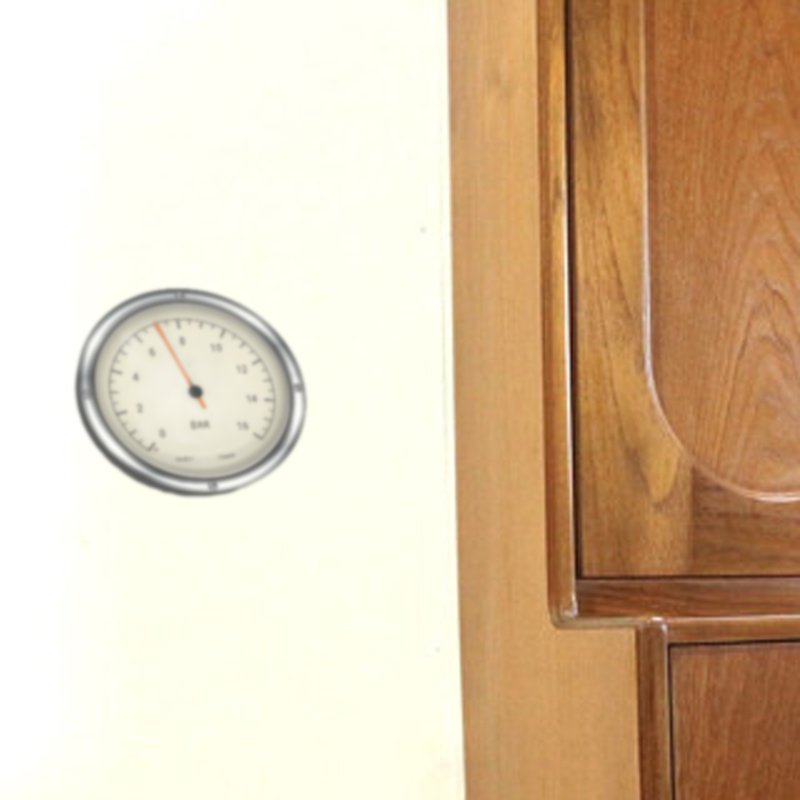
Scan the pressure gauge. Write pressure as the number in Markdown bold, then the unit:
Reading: **7** bar
